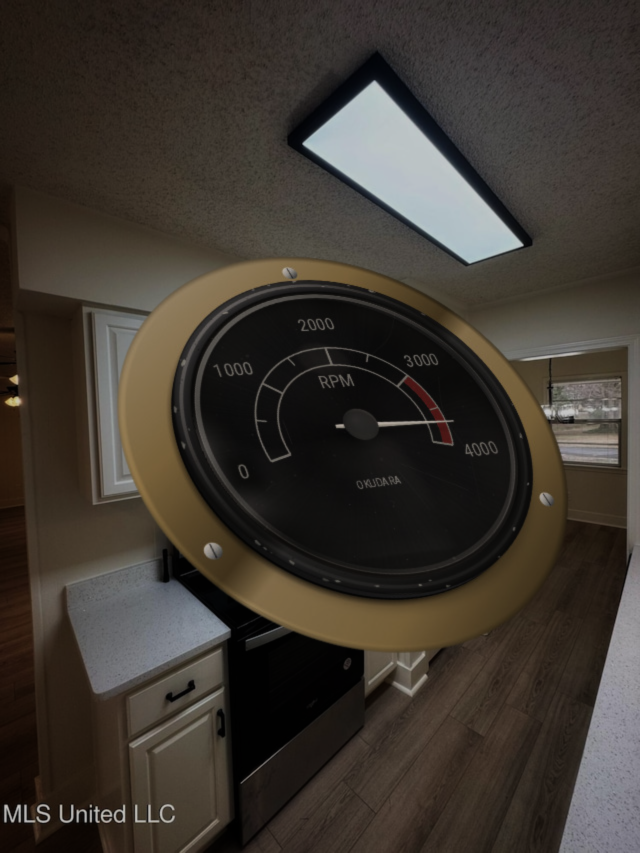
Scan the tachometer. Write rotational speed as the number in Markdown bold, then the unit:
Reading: **3750** rpm
